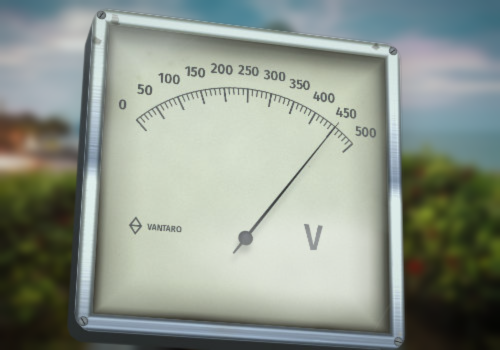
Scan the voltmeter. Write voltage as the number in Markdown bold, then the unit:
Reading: **450** V
